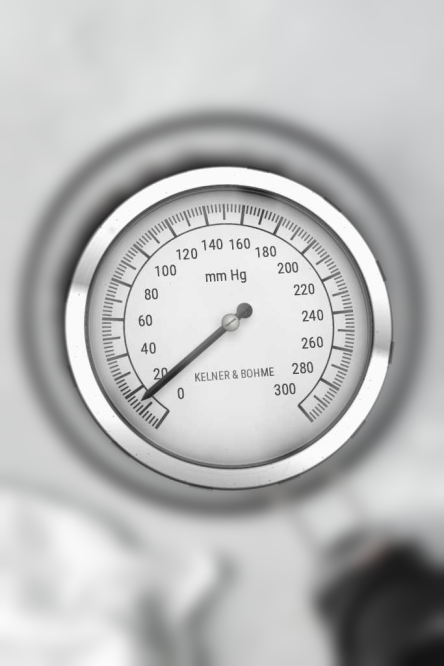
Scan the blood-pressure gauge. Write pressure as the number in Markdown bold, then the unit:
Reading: **14** mmHg
